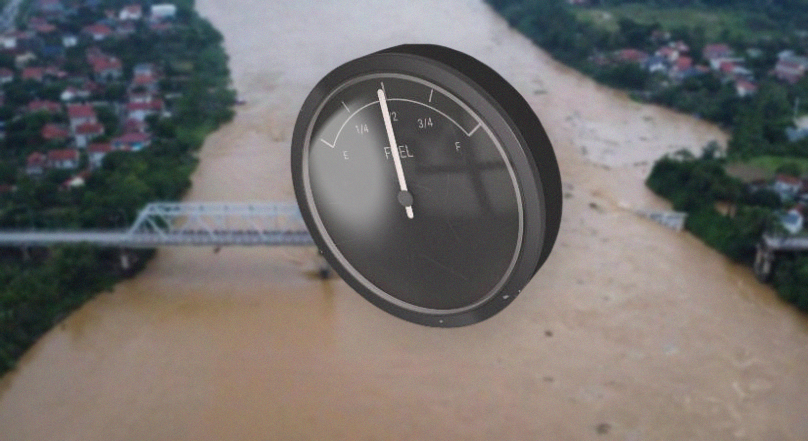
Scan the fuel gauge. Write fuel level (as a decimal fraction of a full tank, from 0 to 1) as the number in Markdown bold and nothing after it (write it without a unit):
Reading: **0.5**
